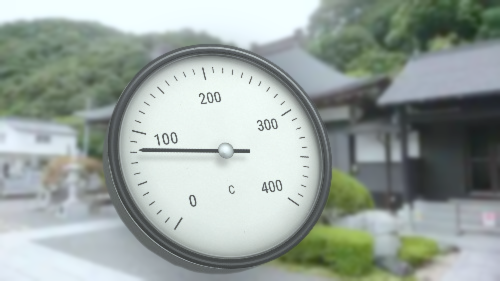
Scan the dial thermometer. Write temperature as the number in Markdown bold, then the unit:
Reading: **80** °C
